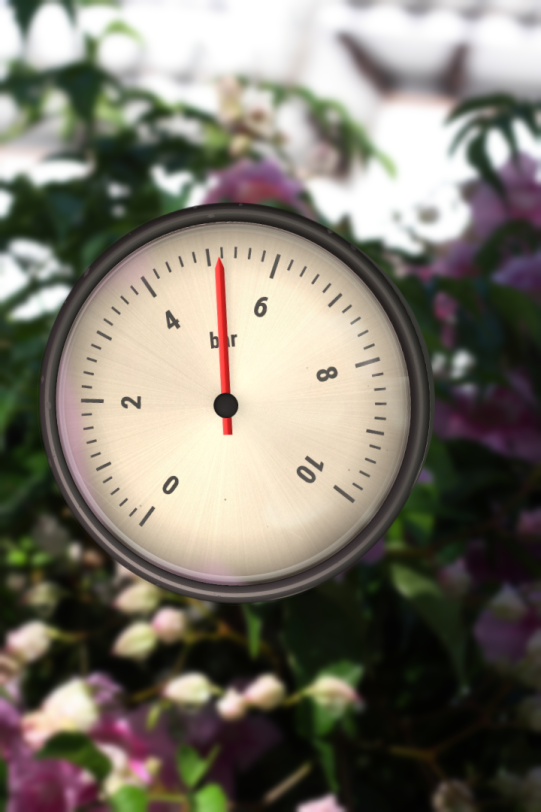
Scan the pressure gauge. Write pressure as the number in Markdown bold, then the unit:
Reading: **5.2** bar
